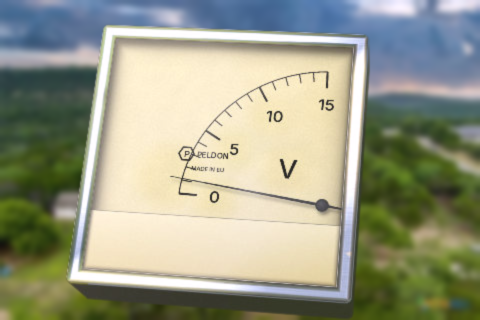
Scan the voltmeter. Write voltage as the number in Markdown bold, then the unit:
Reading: **1** V
